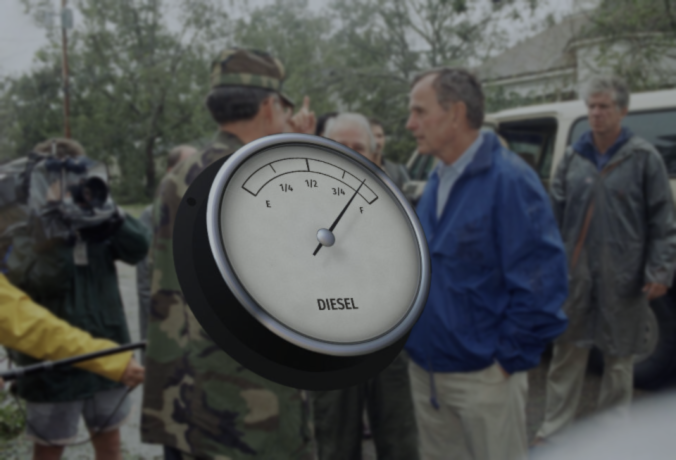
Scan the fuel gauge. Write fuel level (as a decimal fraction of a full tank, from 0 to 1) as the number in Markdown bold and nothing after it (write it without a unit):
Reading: **0.875**
